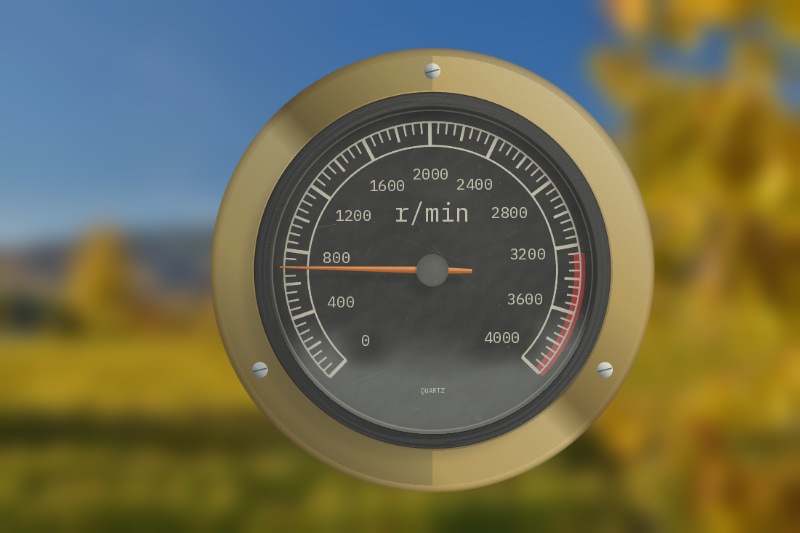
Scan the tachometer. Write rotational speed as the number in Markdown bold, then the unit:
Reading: **700** rpm
